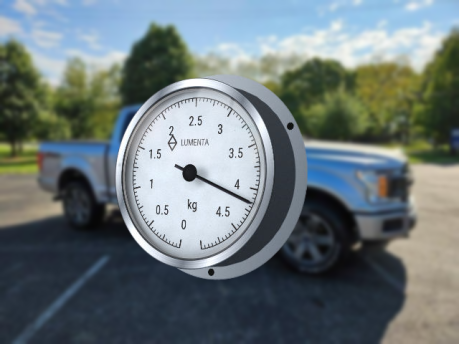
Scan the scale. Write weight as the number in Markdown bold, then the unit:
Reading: **4.15** kg
